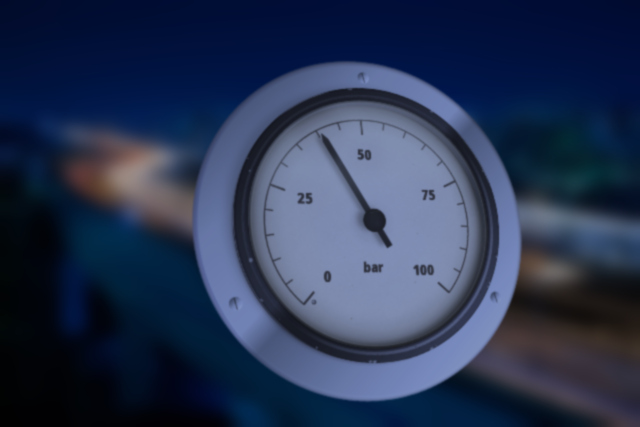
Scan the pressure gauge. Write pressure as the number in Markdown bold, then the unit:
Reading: **40** bar
